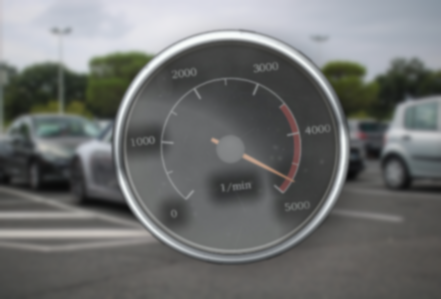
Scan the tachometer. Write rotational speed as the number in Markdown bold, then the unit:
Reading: **4750** rpm
